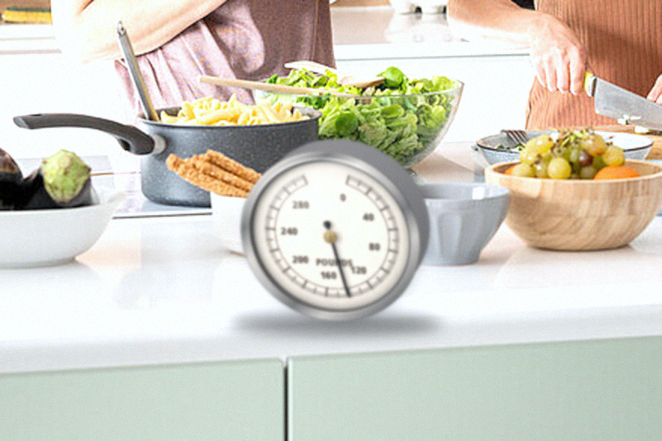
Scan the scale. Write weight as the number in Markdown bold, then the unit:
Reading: **140** lb
